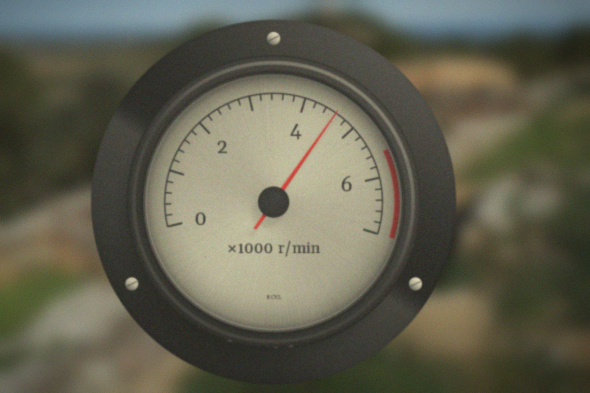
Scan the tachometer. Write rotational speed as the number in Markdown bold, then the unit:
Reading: **4600** rpm
